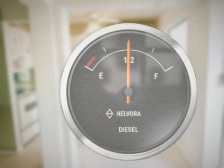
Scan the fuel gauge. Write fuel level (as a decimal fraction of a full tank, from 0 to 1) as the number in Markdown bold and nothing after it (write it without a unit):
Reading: **0.5**
